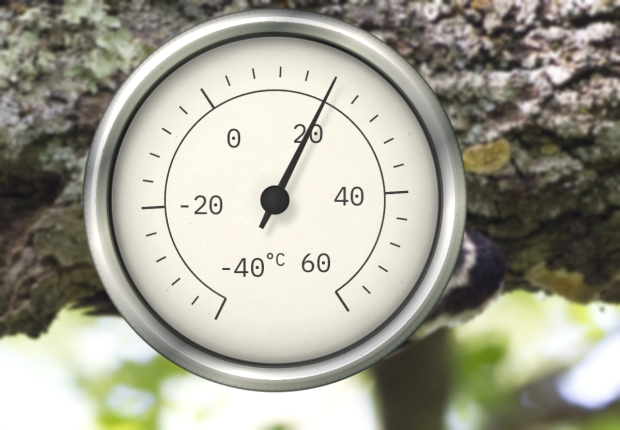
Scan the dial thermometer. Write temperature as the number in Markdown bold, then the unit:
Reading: **20** °C
